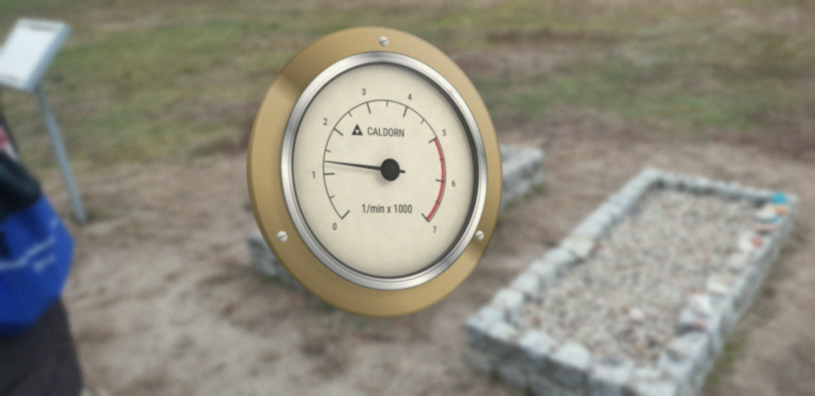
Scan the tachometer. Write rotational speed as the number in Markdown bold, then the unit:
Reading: **1250** rpm
